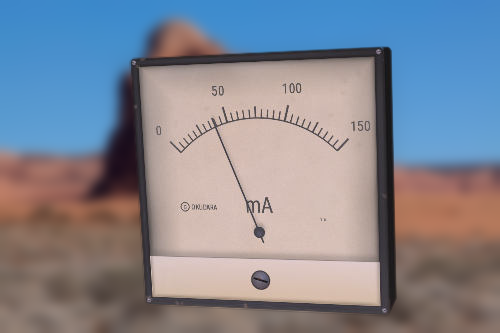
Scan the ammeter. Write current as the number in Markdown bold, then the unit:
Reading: **40** mA
